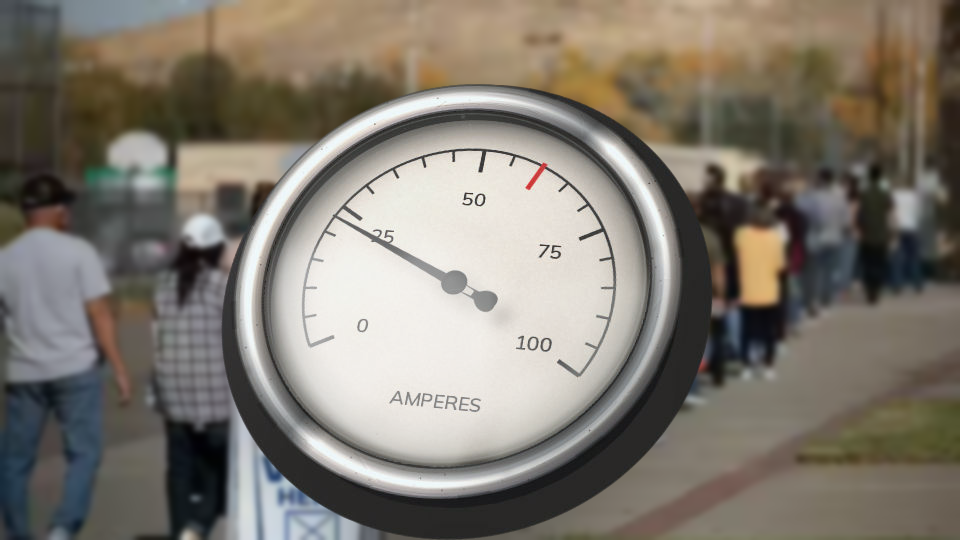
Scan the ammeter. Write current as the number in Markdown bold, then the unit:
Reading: **22.5** A
